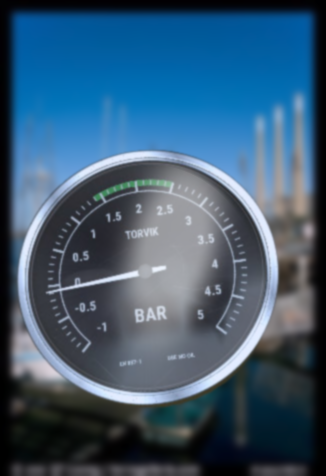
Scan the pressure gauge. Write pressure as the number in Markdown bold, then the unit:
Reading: **-0.1** bar
